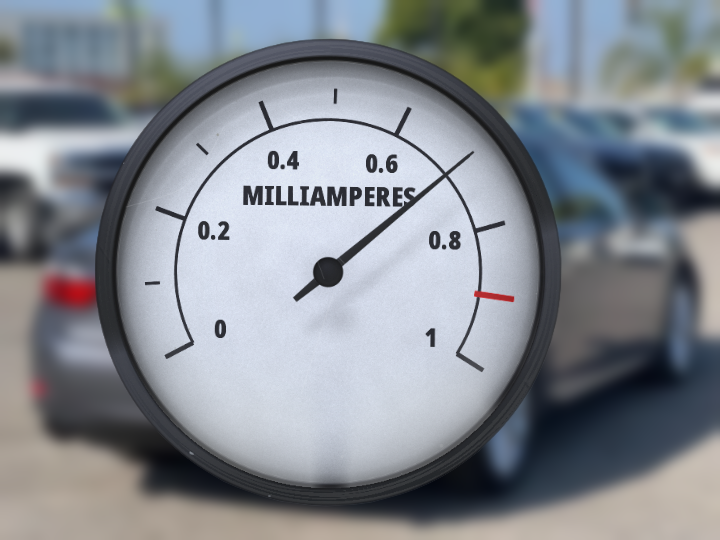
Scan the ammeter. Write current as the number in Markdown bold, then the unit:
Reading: **0.7** mA
